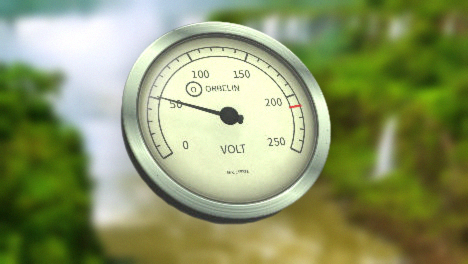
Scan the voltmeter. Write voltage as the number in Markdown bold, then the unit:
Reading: **50** V
